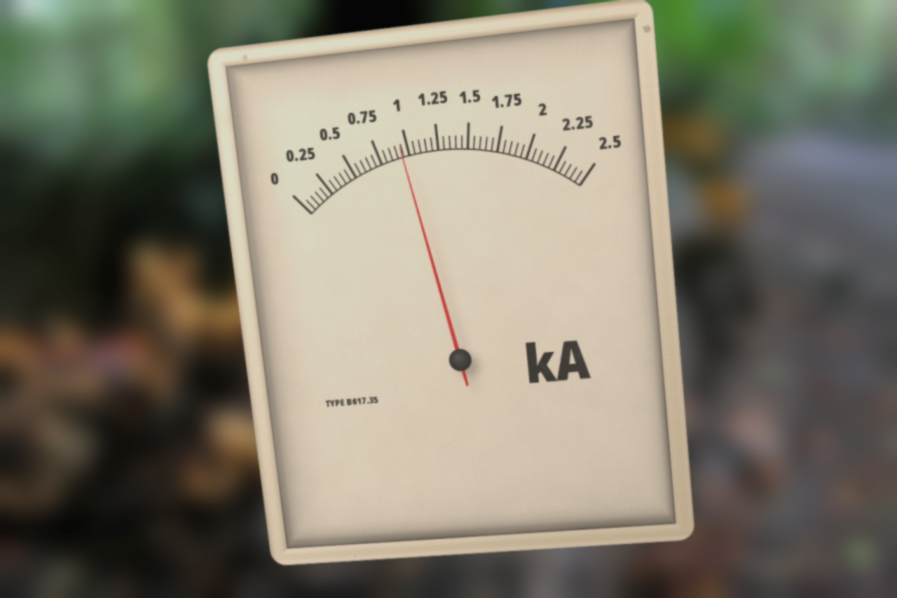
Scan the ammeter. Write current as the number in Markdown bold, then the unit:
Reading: **0.95** kA
